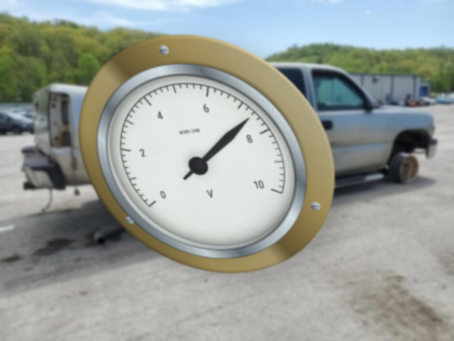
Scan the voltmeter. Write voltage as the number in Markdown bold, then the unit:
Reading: **7.4** V
